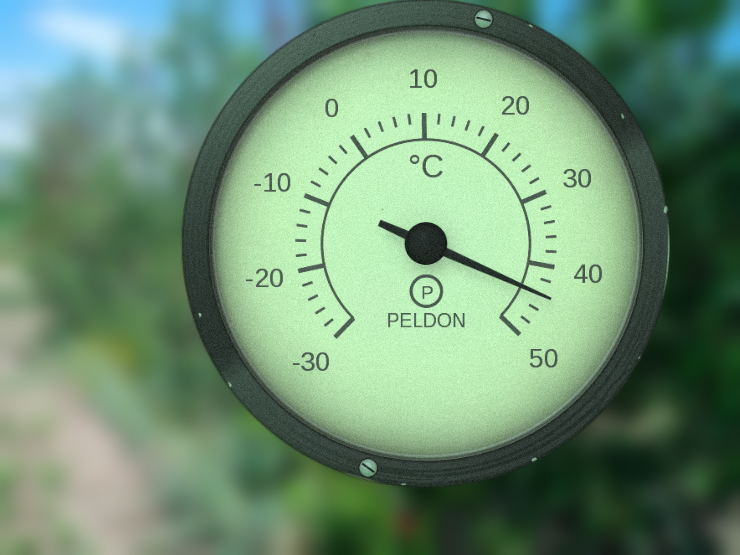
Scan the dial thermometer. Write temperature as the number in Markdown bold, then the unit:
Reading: **44** °C
